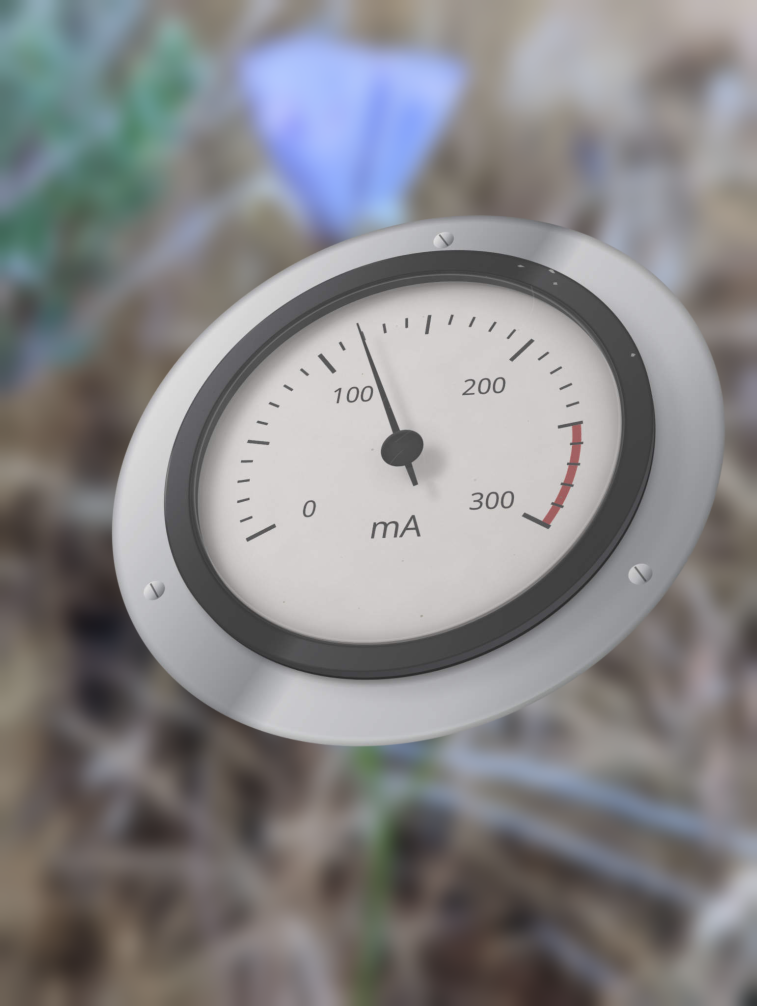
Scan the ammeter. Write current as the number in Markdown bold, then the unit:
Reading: **120** mA
